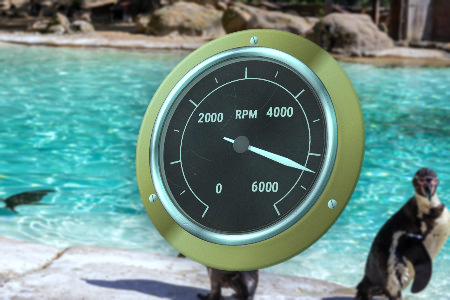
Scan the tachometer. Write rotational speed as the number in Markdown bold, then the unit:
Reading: **5250** rpm
